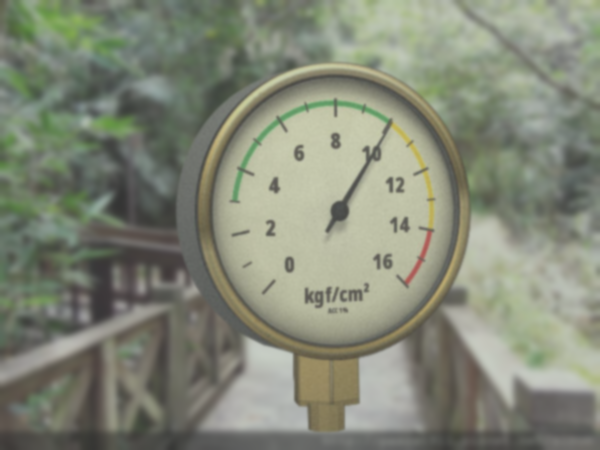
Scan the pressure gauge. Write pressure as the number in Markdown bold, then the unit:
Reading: **10** kg/cm²
